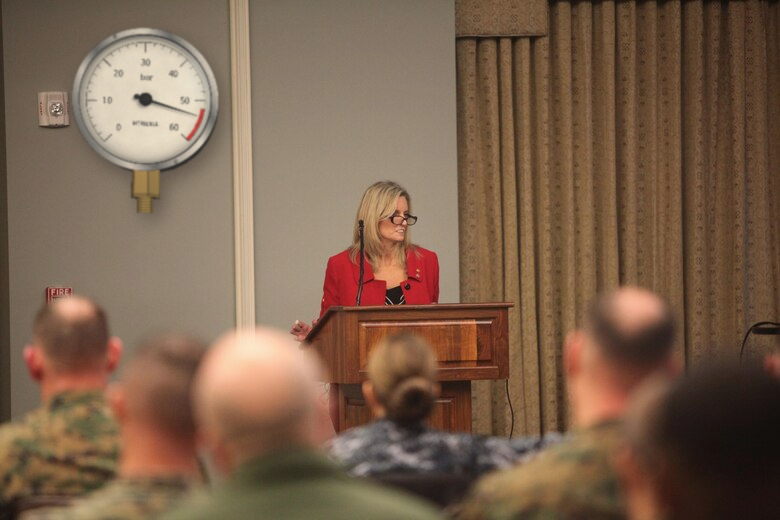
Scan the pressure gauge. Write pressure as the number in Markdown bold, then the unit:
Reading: **54** bar
